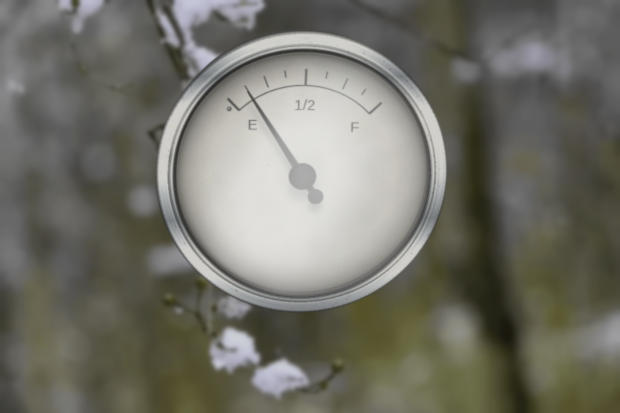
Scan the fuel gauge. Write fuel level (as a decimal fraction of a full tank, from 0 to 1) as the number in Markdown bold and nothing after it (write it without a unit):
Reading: **0.125**
